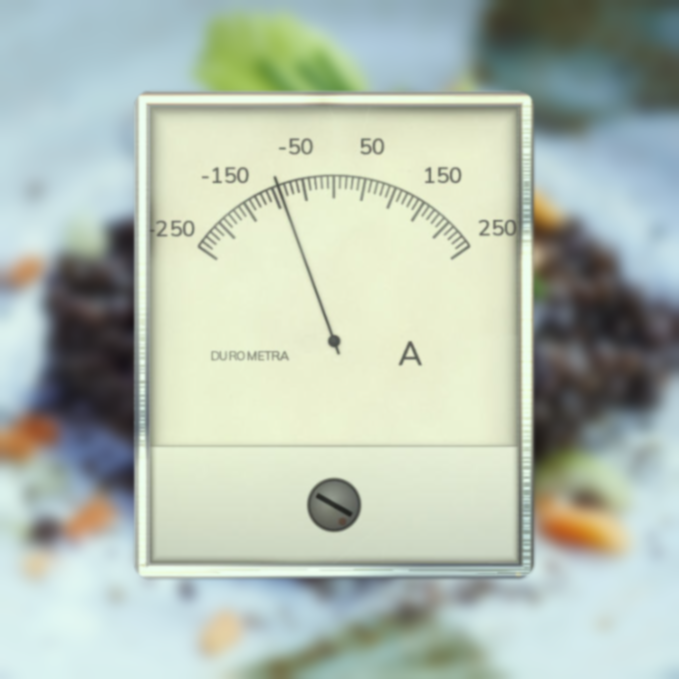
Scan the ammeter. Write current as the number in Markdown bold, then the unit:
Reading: **-90** A
